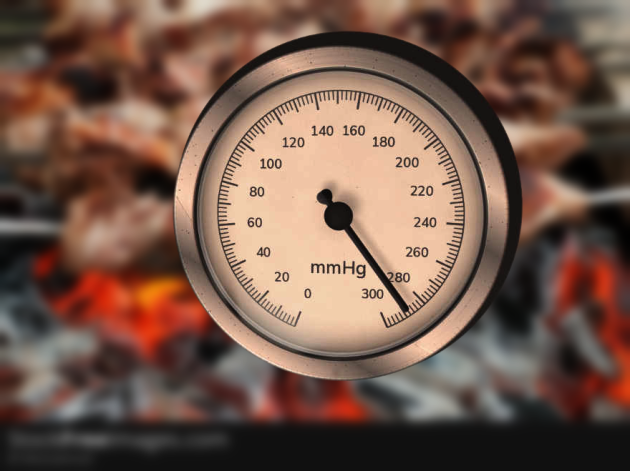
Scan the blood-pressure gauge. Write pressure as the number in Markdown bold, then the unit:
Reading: **288** mmHg
